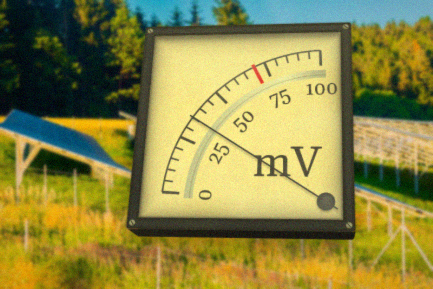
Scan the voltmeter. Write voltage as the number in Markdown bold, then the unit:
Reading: **35** mV
